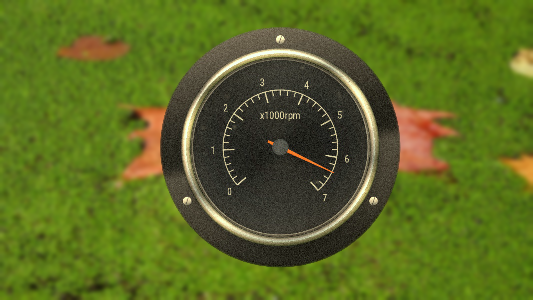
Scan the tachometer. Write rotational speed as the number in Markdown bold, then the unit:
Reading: **6400** rpm
